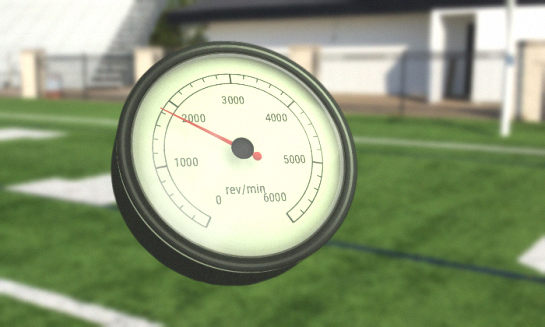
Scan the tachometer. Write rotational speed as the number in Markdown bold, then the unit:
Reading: **1800** rpm
